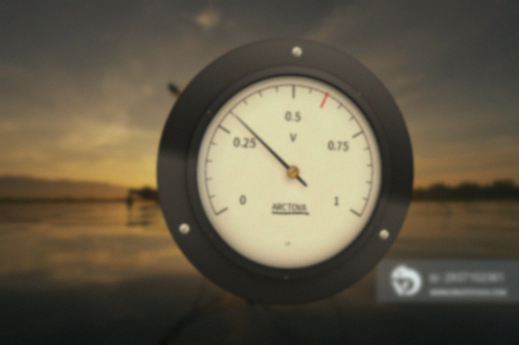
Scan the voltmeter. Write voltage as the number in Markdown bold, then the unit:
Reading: **0.3** V
